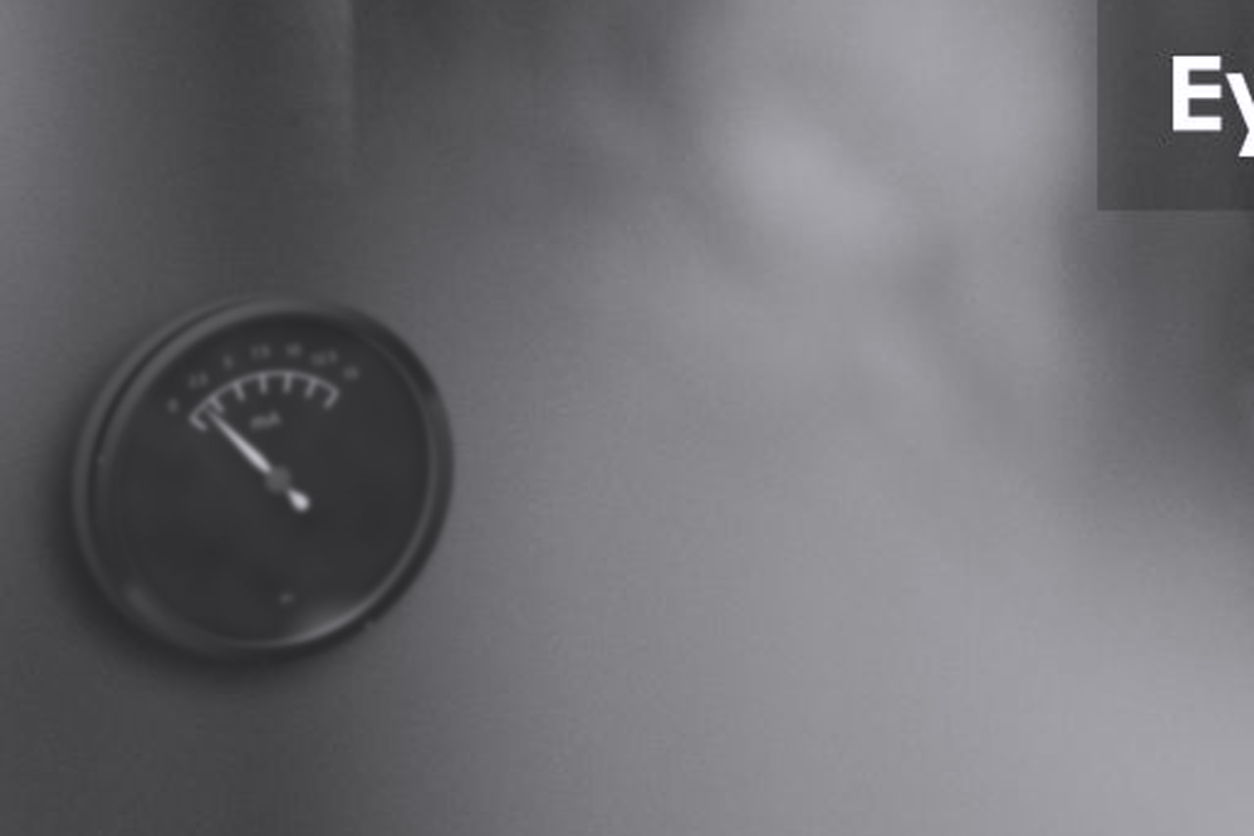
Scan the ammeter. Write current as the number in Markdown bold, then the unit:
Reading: **1.25** mA
